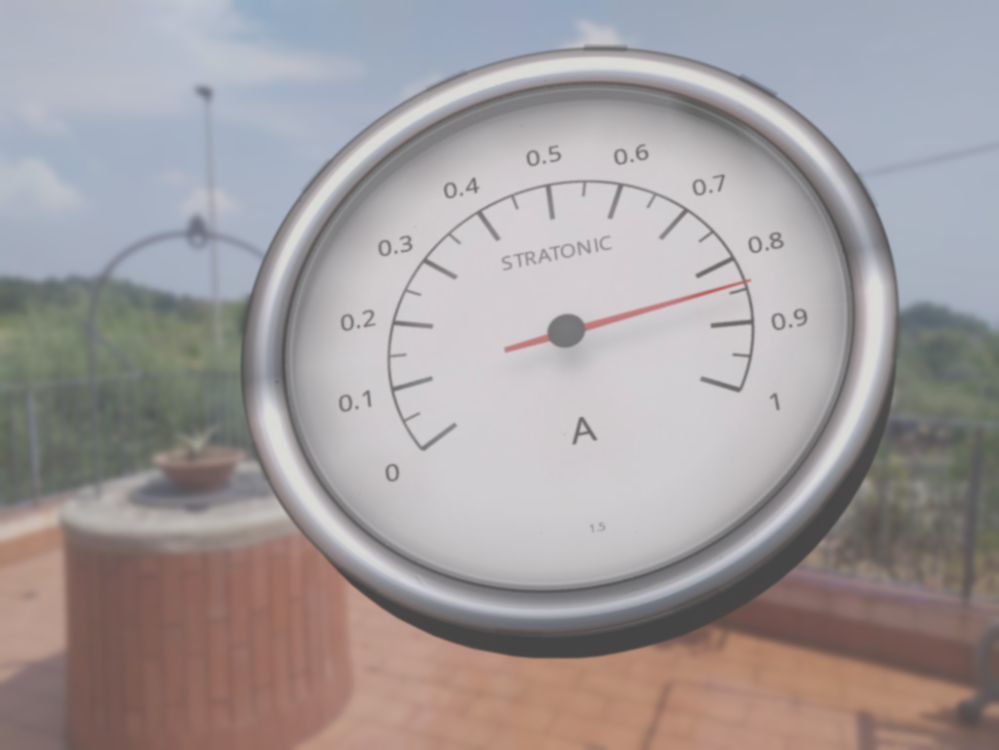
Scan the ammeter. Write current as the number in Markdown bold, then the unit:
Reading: **0.85** A
